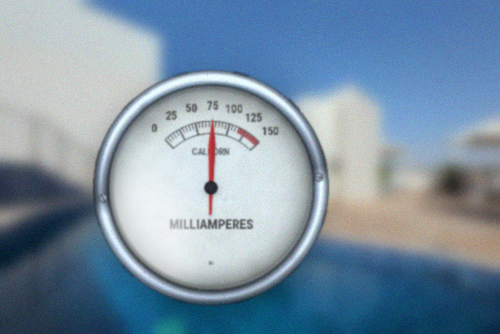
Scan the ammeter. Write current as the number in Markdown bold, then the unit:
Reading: **75** mA
